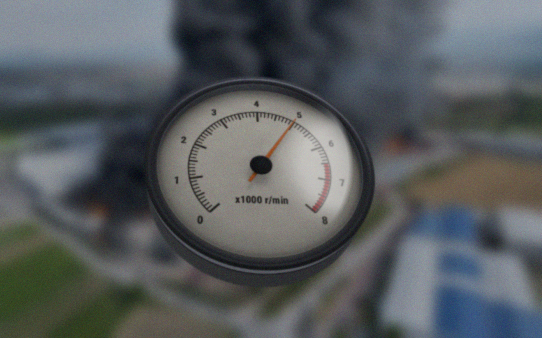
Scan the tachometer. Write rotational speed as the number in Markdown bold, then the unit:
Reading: **5000** rpm
